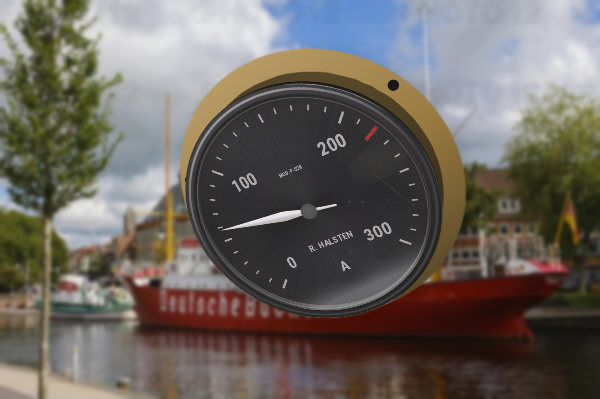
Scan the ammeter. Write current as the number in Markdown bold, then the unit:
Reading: **60** A
